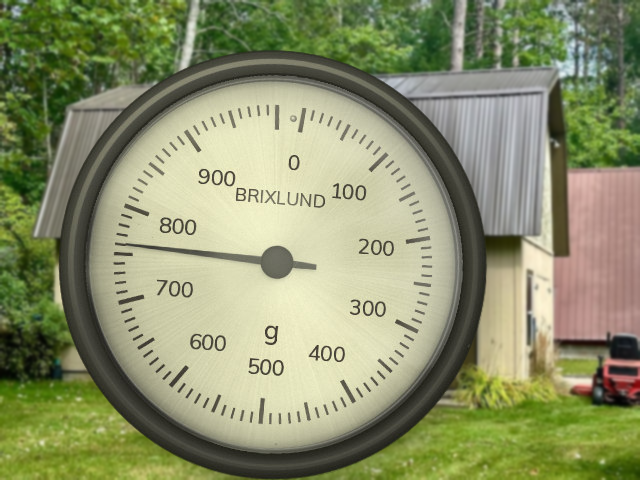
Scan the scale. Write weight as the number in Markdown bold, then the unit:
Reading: **760** g
